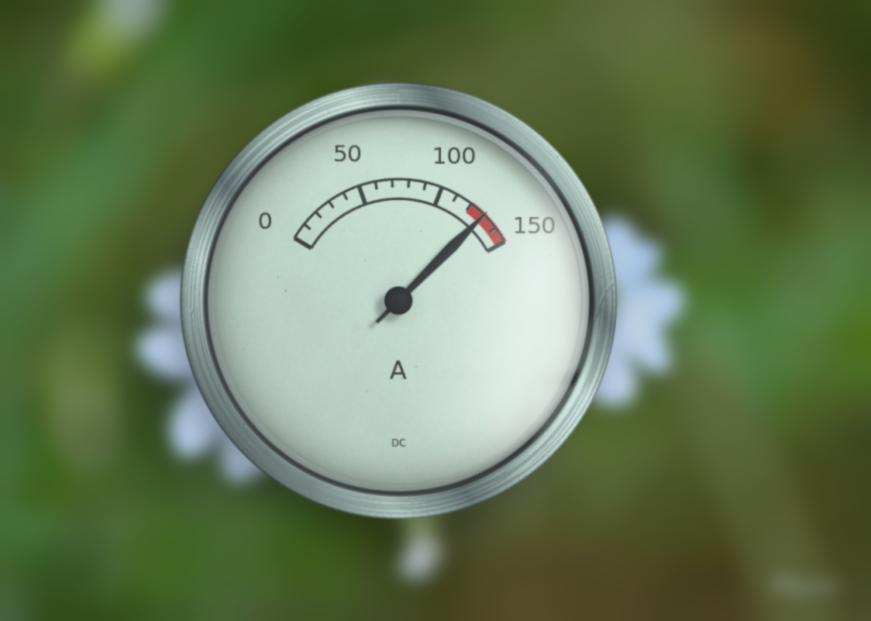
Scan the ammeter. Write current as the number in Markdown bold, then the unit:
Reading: **130** A
